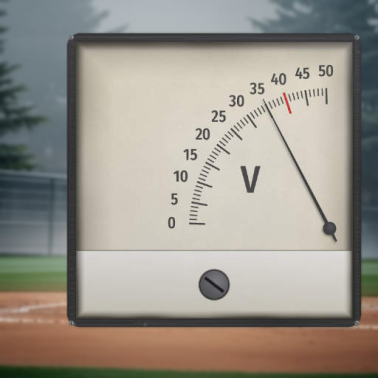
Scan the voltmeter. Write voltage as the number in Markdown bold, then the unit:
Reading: **35** V
